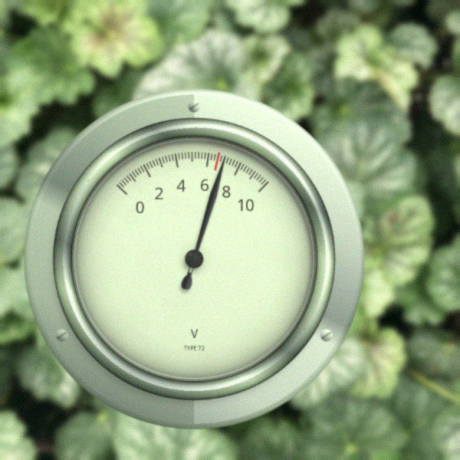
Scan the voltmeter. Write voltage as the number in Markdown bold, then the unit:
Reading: **7** V
